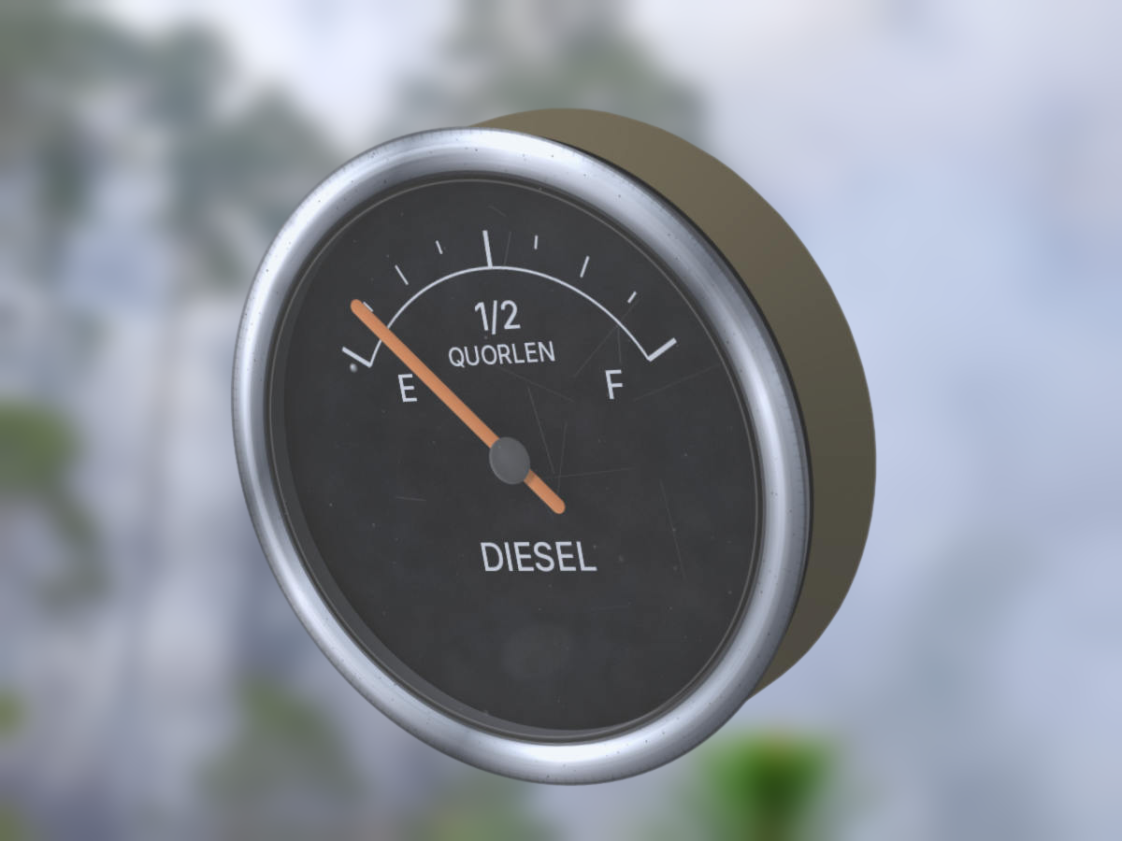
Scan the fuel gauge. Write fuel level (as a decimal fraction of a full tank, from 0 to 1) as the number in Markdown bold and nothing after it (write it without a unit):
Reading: **0.125**
